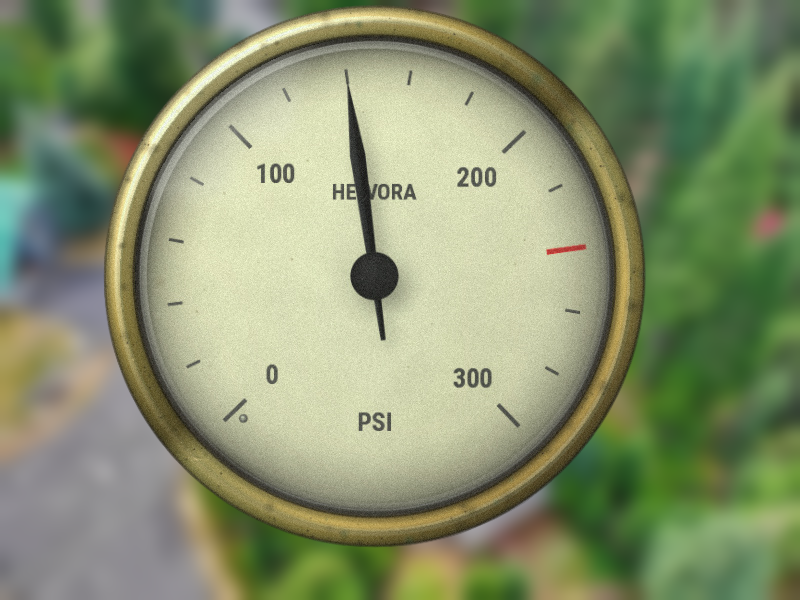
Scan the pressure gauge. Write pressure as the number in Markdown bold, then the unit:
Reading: **140** psi
